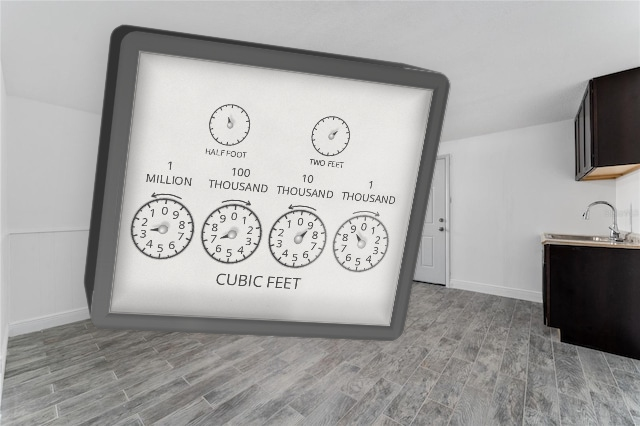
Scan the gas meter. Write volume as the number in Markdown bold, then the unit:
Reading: **268900** ft³
